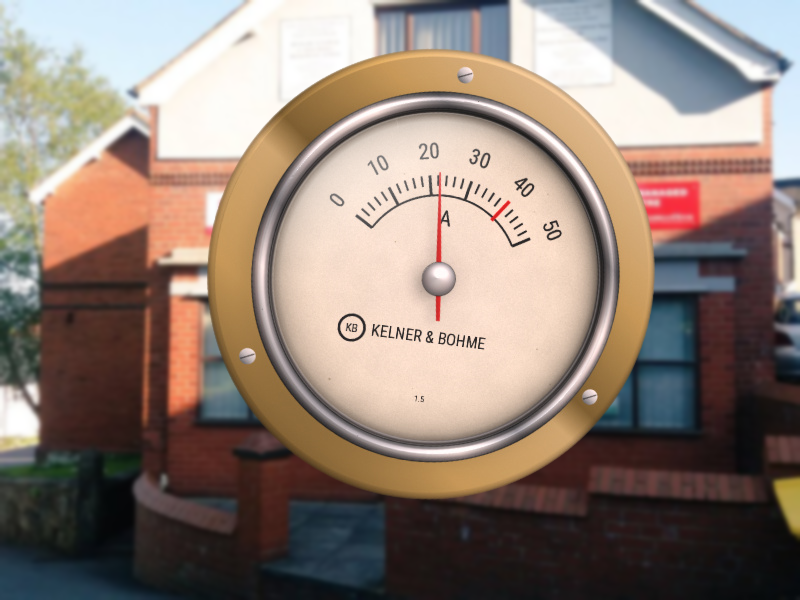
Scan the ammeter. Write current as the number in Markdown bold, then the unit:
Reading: **22** A
